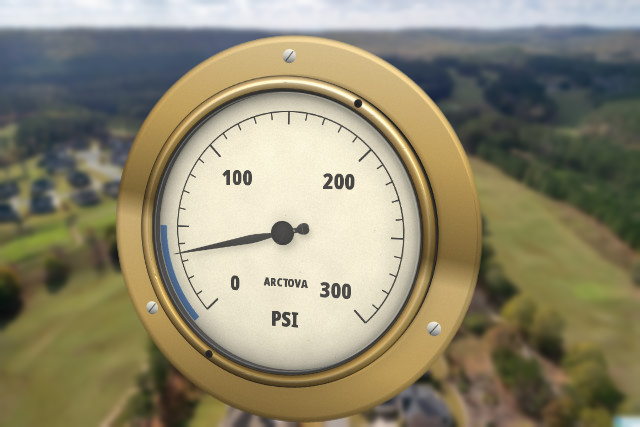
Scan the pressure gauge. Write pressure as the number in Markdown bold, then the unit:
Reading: **35** psi
